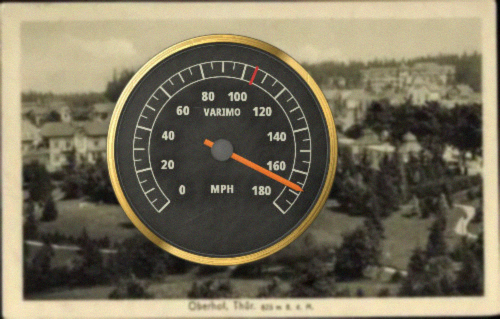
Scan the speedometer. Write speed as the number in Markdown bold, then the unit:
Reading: **167.5** mph
